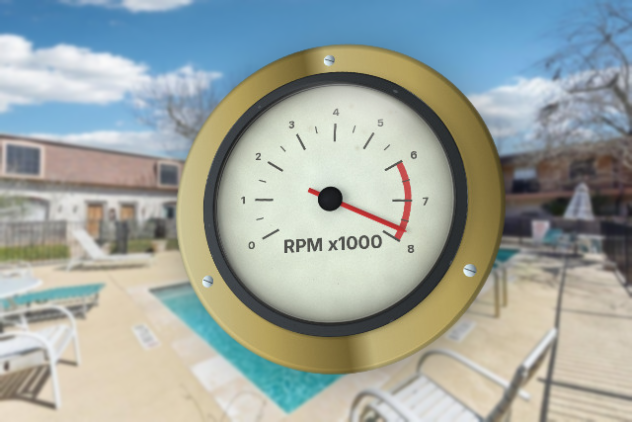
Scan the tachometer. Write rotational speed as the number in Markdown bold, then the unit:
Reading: **7750** rpm
